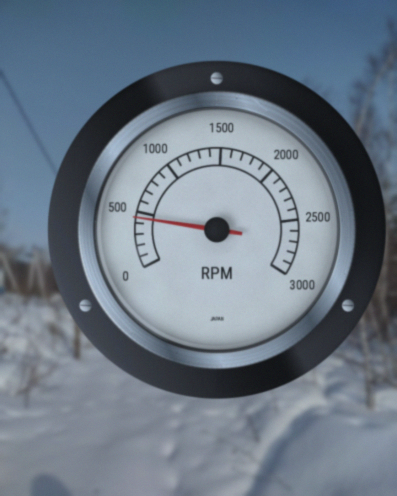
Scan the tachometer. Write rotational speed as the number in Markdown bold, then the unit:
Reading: **450** rpm
